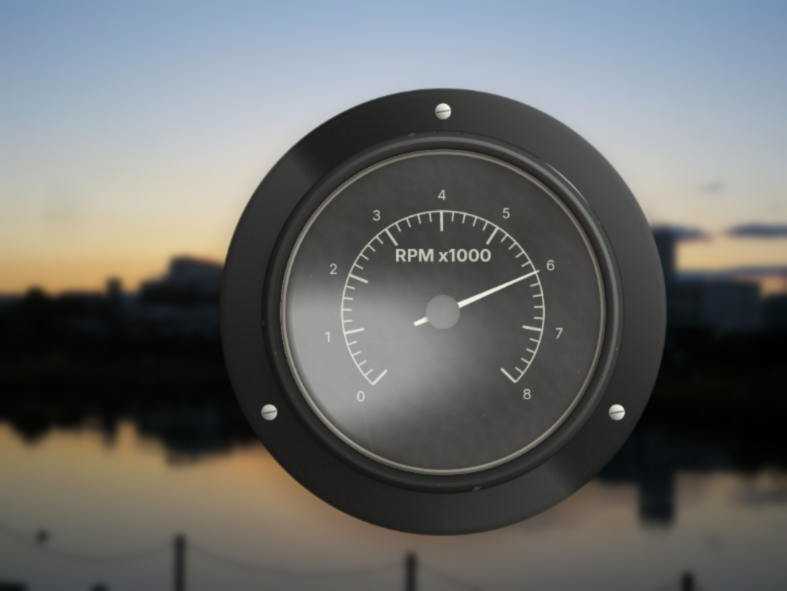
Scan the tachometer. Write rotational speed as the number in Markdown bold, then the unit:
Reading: **6000** rpm
